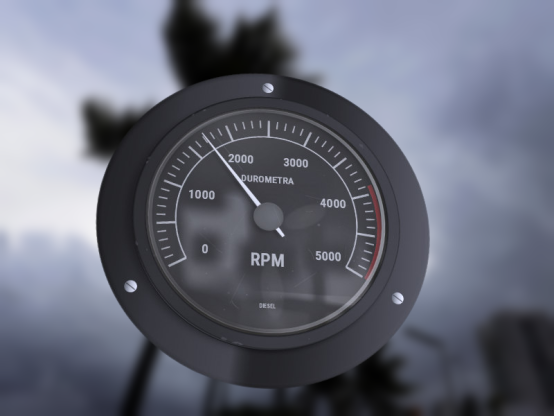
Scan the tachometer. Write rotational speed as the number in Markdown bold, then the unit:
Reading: **1700** rpm
